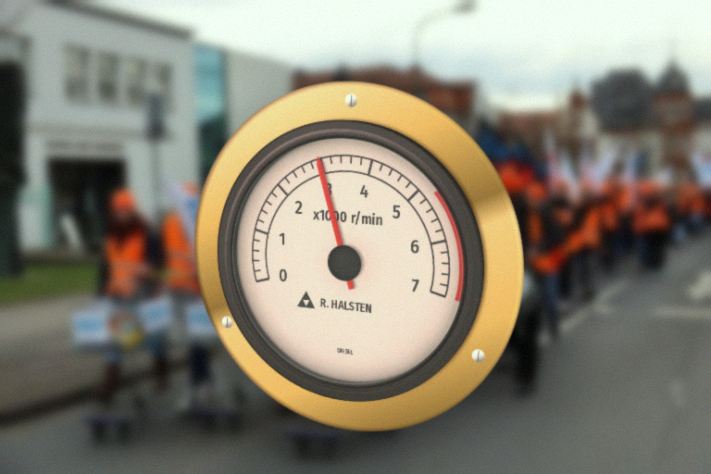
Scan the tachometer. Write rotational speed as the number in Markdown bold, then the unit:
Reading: **3000** rpm
